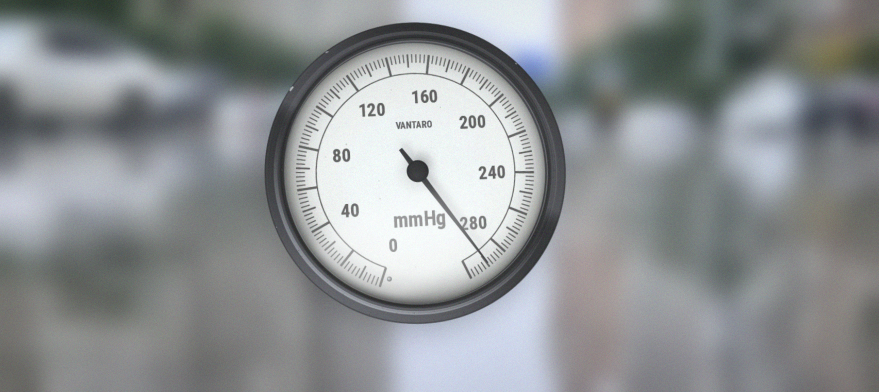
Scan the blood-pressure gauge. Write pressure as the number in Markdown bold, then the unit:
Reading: **290** mmHg
